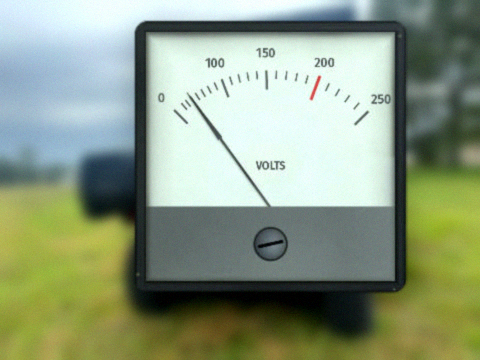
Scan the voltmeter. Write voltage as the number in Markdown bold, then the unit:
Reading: **50** V
